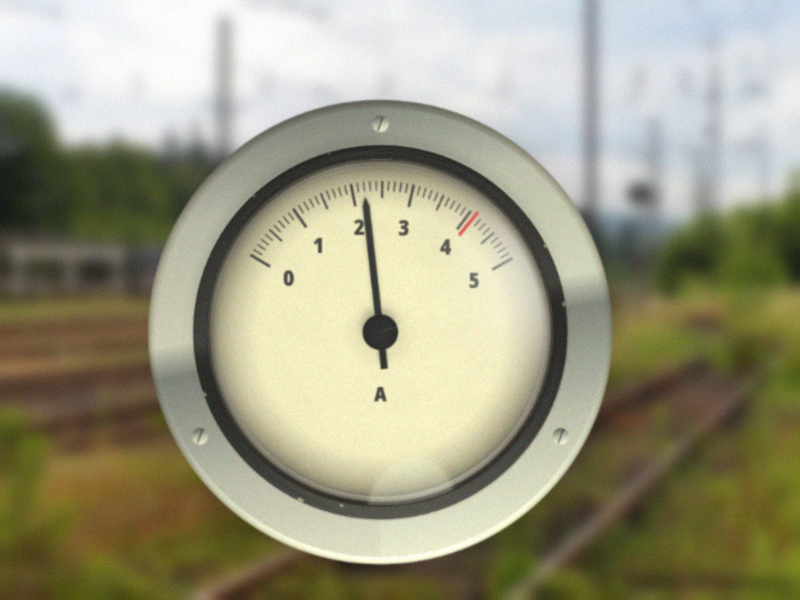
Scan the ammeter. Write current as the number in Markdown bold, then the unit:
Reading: **2.2** A
